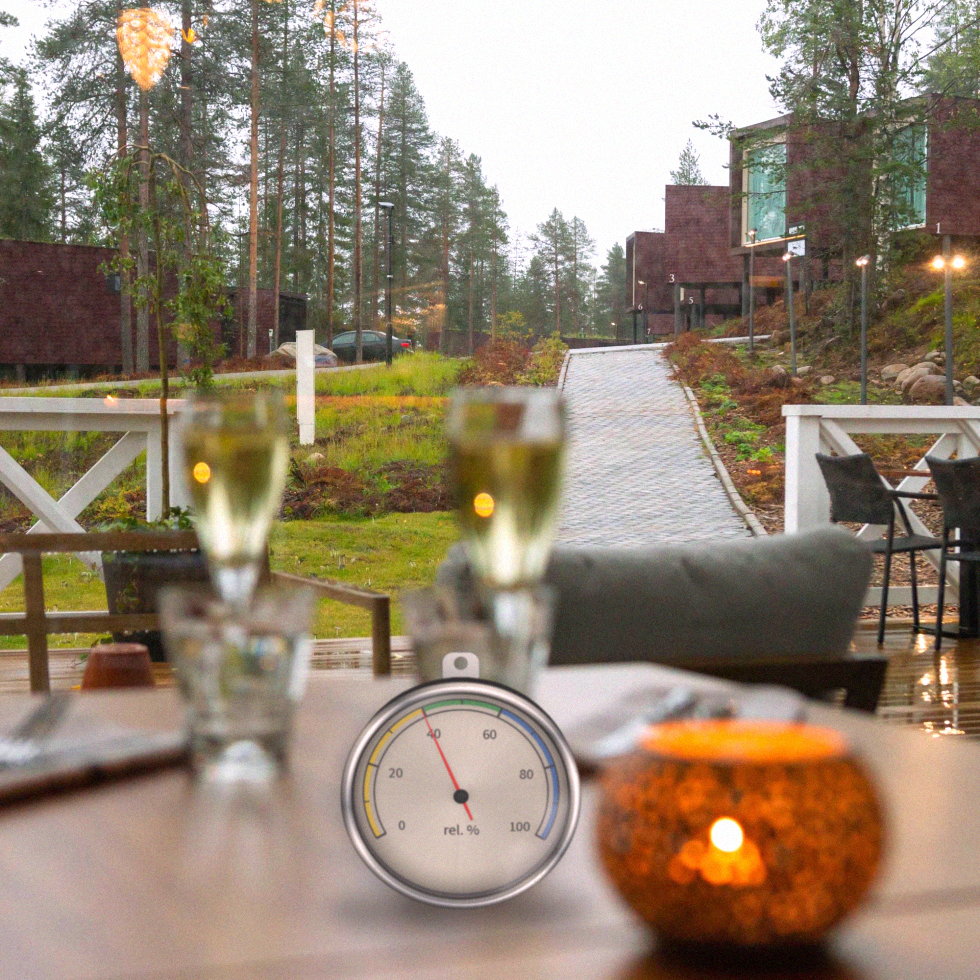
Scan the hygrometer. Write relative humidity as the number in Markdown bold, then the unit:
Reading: **40** %
